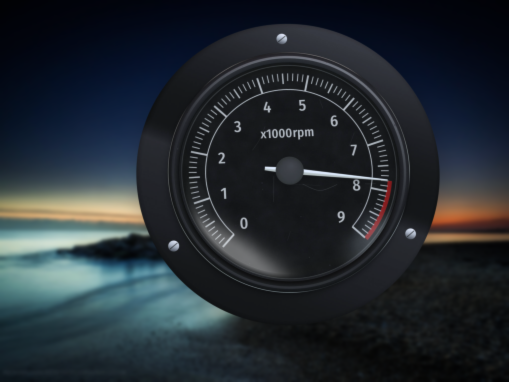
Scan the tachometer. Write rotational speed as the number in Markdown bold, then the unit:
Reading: **7800** rpm
